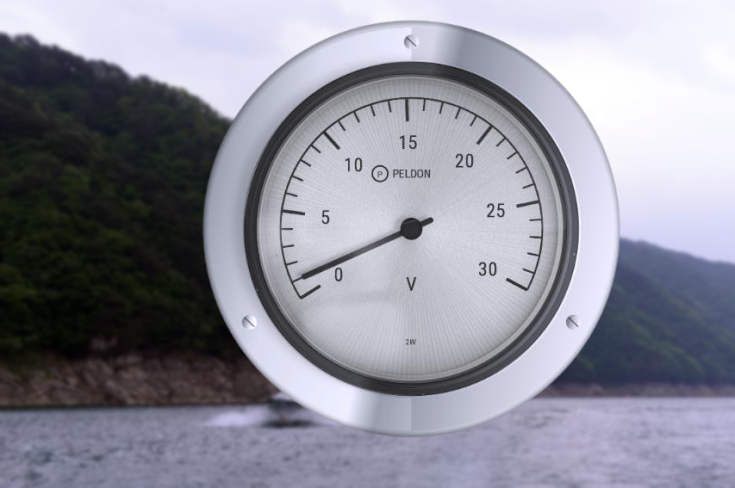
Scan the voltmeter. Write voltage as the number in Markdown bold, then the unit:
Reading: **1** V
